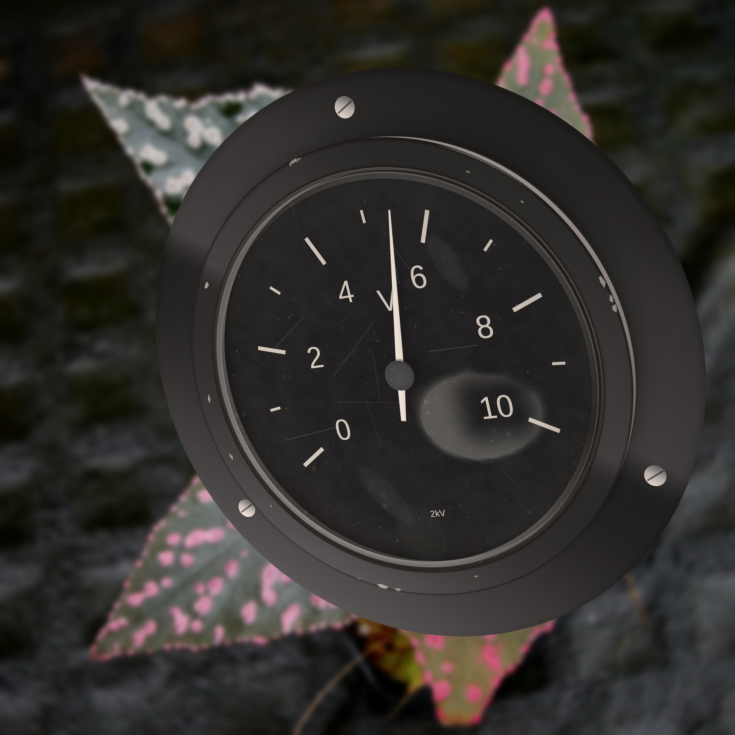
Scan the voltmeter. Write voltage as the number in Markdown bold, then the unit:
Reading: **5.5** V
